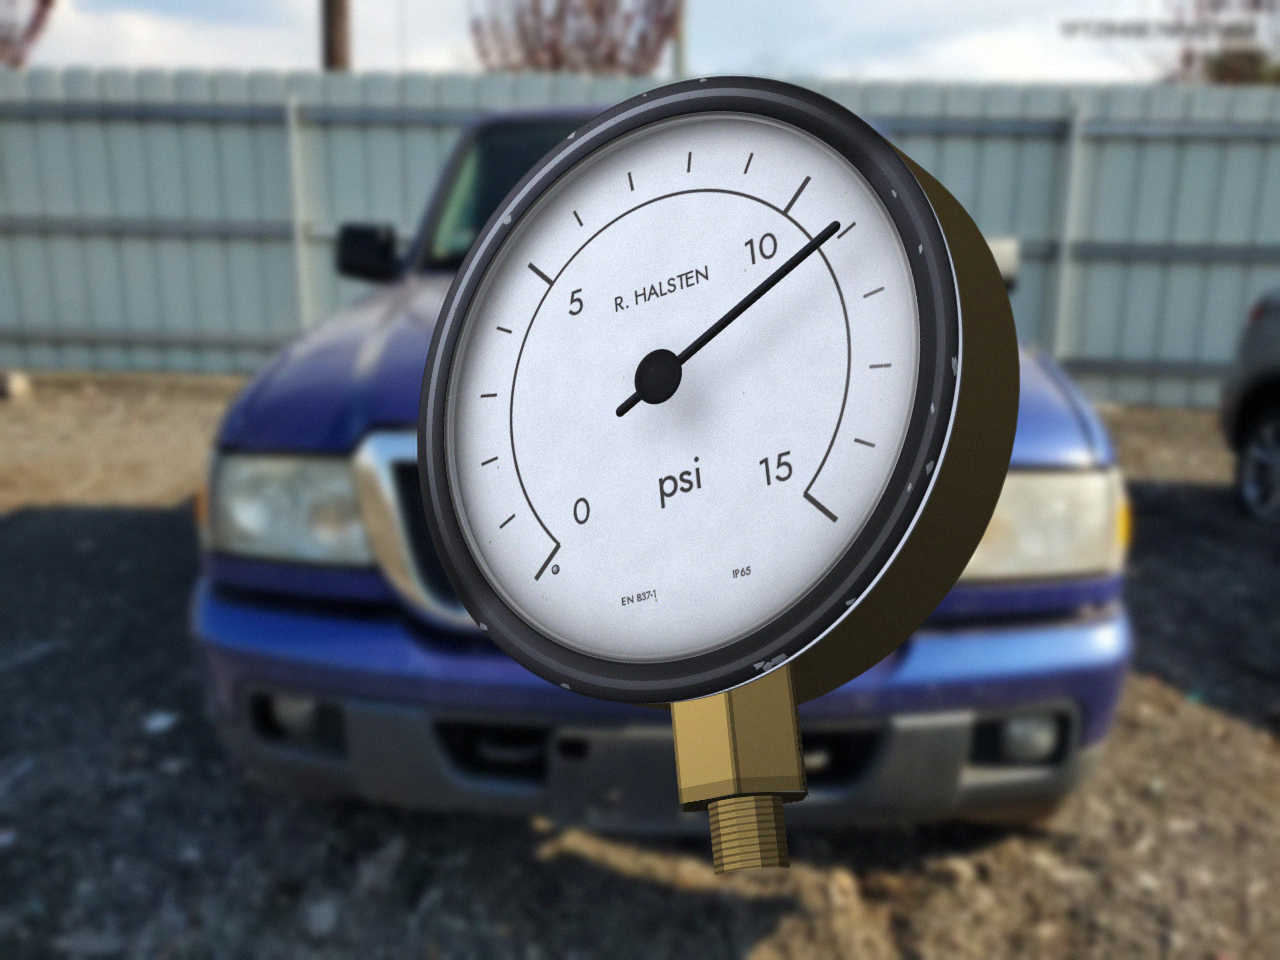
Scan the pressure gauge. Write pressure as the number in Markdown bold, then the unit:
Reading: **11** psi
